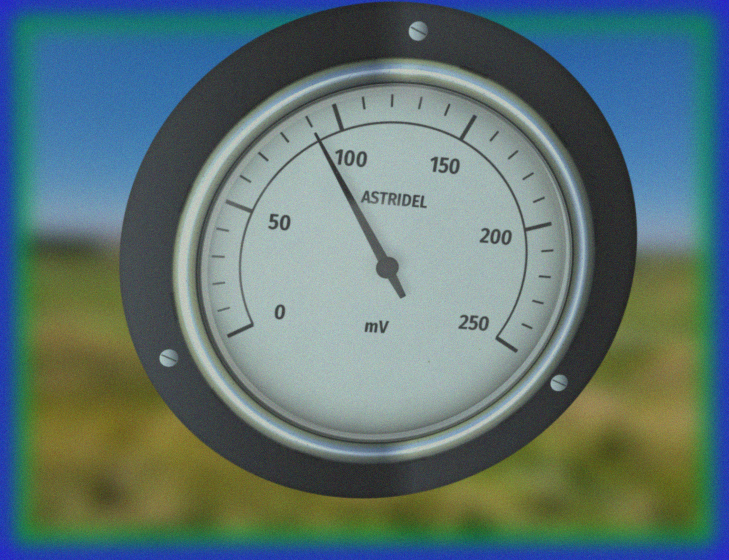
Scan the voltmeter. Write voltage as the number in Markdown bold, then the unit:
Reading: **90** mV
